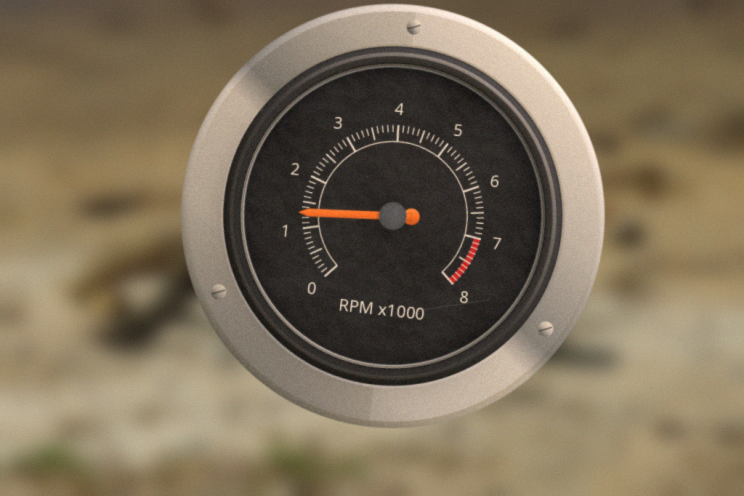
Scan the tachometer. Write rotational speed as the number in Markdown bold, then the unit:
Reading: **1300** rpm
